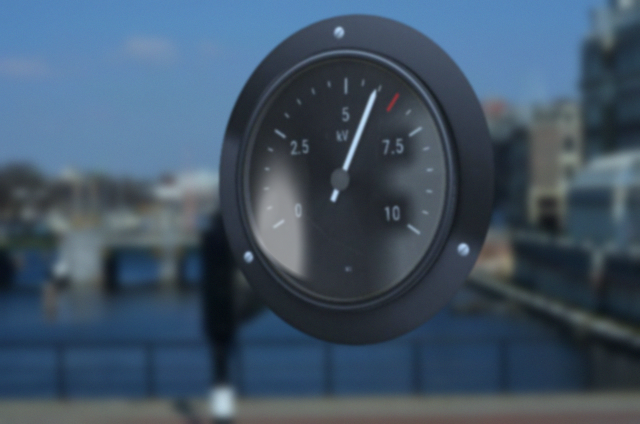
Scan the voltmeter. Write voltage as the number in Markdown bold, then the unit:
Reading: **6** kV
